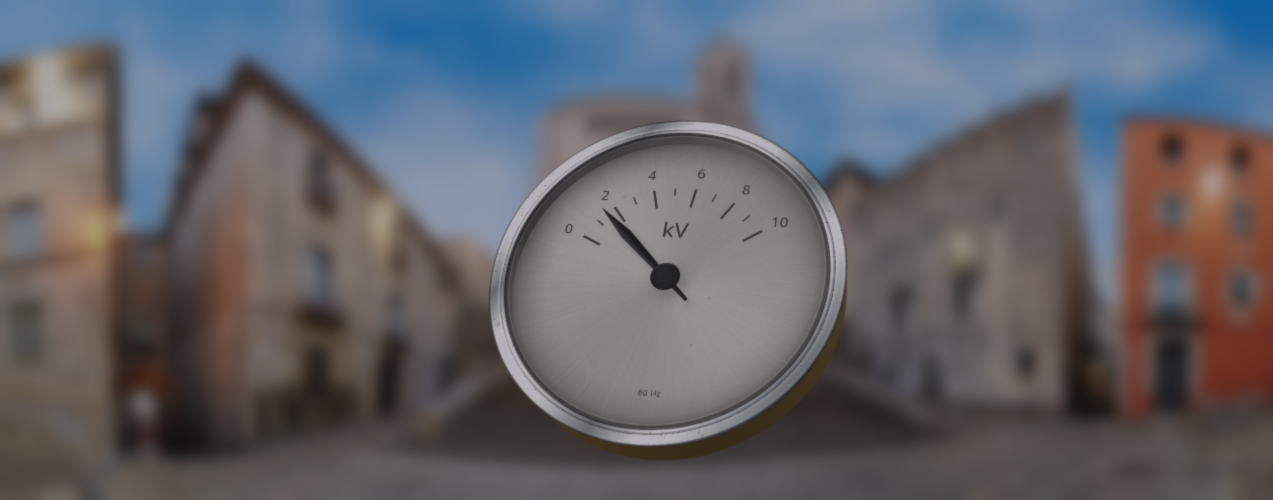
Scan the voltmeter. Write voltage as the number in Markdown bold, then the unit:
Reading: **1.5** kV
